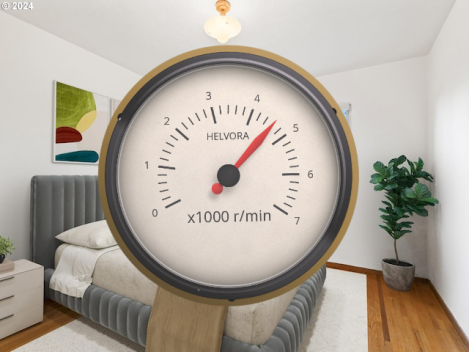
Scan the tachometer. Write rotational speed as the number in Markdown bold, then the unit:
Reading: **4600** rpm
